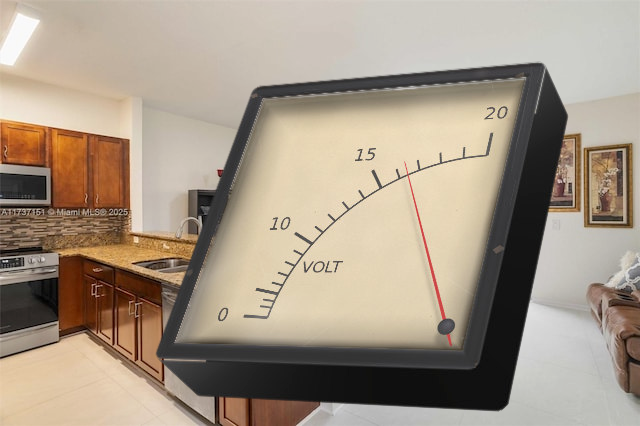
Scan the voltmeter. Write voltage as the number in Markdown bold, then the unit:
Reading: **16.5** V
